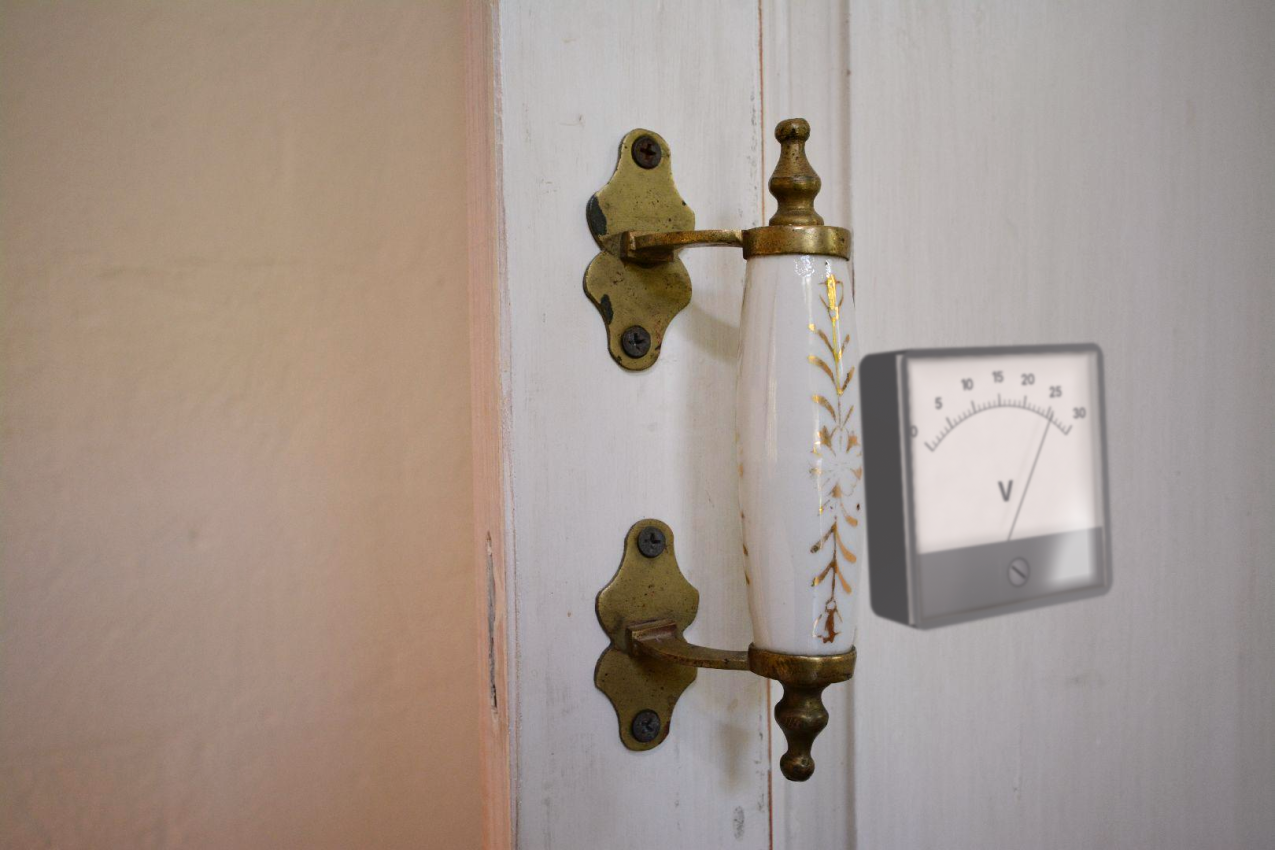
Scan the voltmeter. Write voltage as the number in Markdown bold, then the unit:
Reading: **25** V
